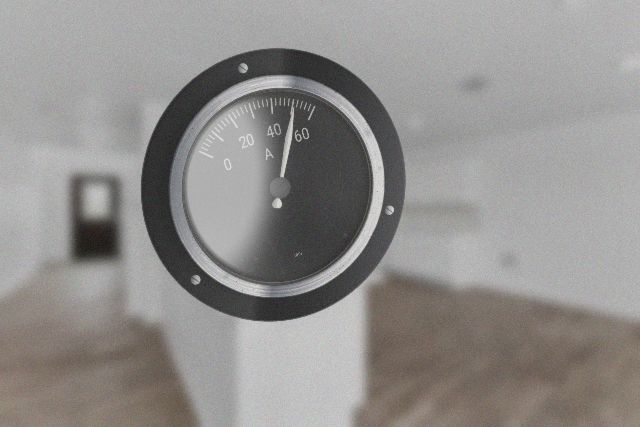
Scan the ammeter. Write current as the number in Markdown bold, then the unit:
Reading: **50** A
